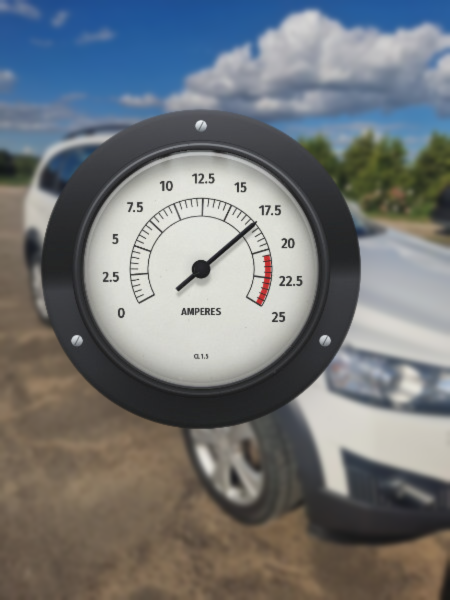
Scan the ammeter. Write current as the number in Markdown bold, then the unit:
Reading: **17.5** A
